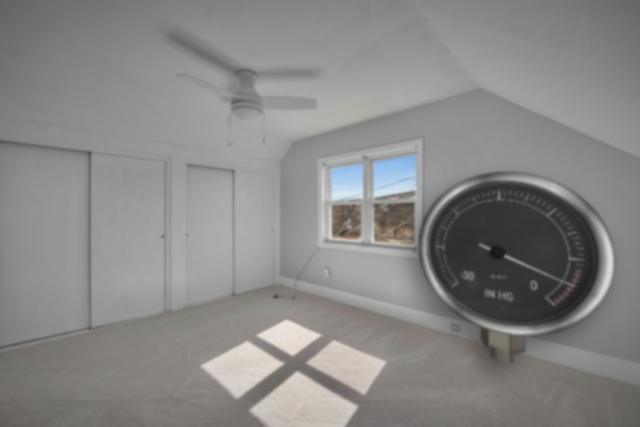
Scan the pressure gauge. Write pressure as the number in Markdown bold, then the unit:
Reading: **-2.5** inHg
